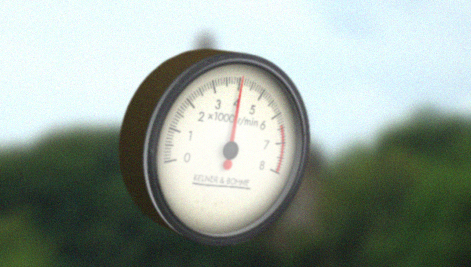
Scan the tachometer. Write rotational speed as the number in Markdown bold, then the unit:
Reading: **4000** rpm
